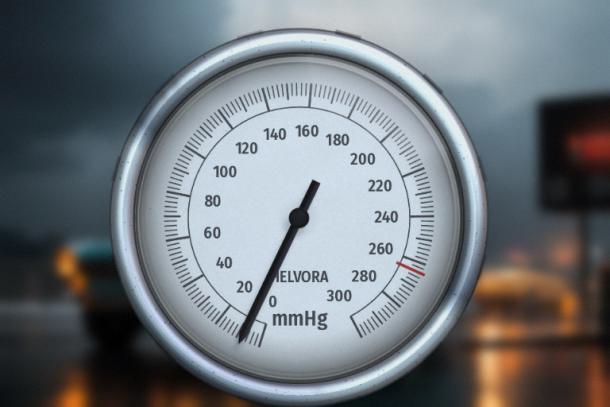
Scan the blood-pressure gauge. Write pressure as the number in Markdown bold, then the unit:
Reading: **8** mmHg
